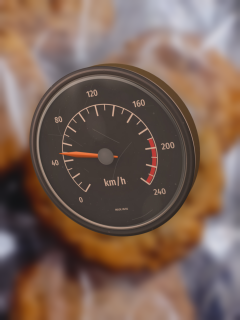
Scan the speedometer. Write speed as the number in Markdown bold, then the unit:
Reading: **50** km/h
